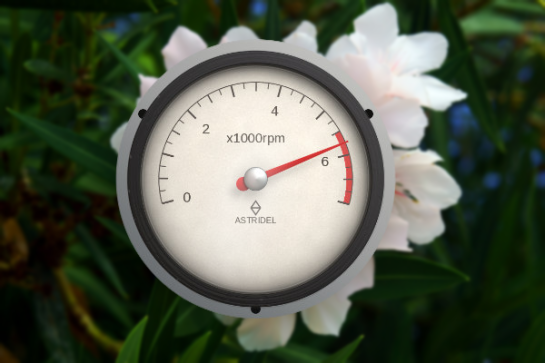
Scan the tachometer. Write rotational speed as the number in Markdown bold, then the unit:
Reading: **5750** rpm
